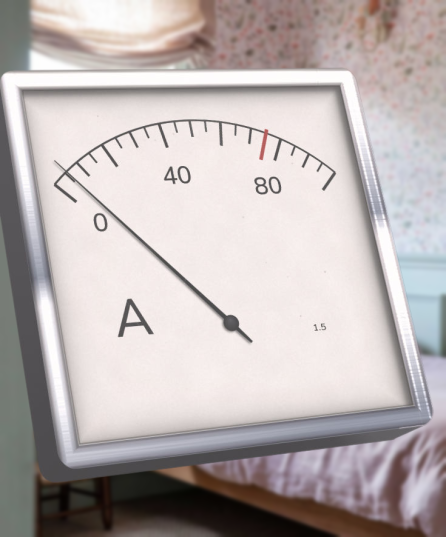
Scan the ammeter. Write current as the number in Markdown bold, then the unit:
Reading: **5** A
